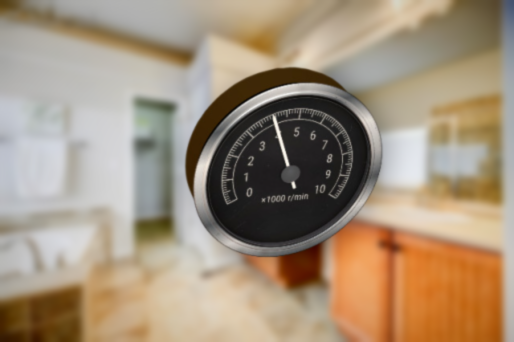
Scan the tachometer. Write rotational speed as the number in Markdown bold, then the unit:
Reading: **4000** rpm
